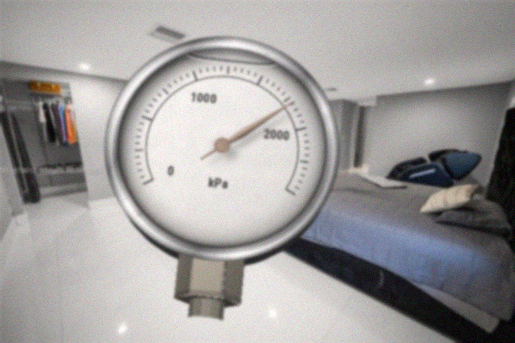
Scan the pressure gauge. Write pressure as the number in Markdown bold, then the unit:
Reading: **1800** kPa
